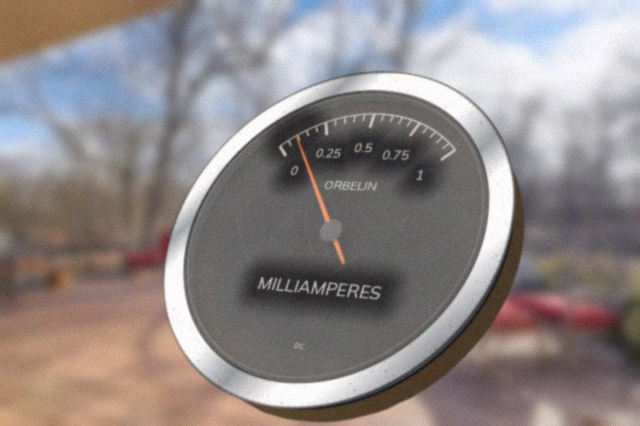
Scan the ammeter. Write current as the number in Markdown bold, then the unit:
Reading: **0.1** mA
